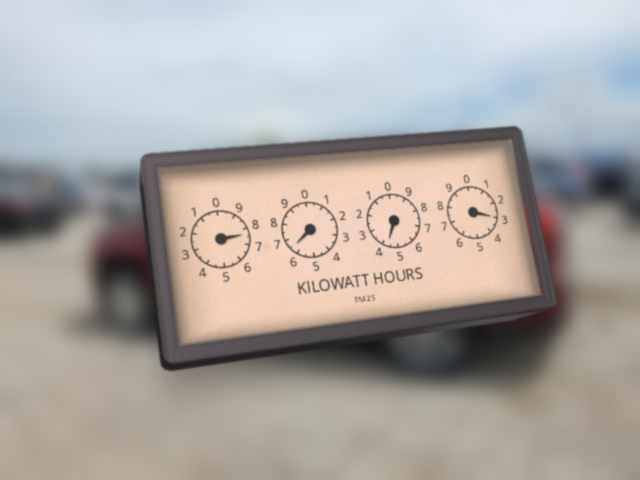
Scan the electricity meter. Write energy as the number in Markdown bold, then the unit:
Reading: **7643** kWh
